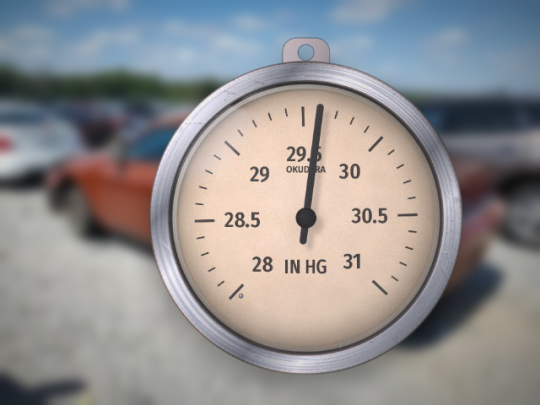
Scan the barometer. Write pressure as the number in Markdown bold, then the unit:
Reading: **29.6** inHg
